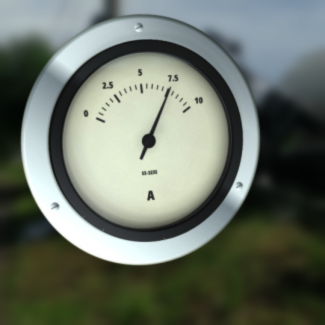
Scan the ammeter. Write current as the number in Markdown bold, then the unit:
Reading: **7.5** A
